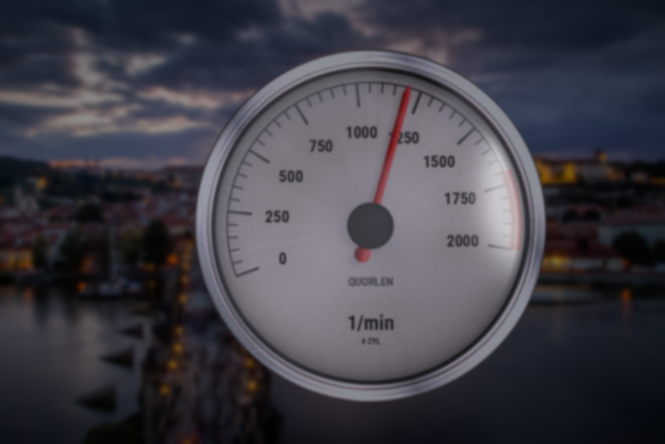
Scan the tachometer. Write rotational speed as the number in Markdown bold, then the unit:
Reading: **1200** rpm
